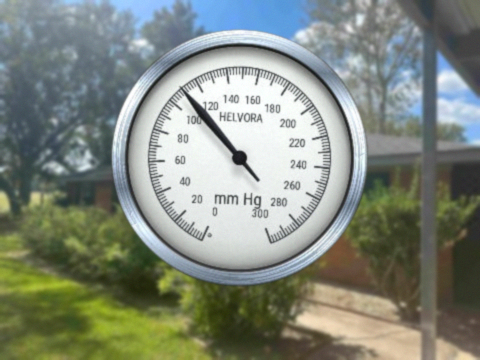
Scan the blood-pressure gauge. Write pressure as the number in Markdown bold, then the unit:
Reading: **110** mmHg
